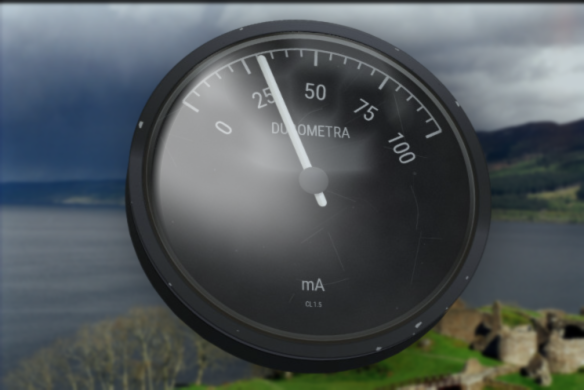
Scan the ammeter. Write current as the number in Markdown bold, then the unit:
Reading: **30** mA
